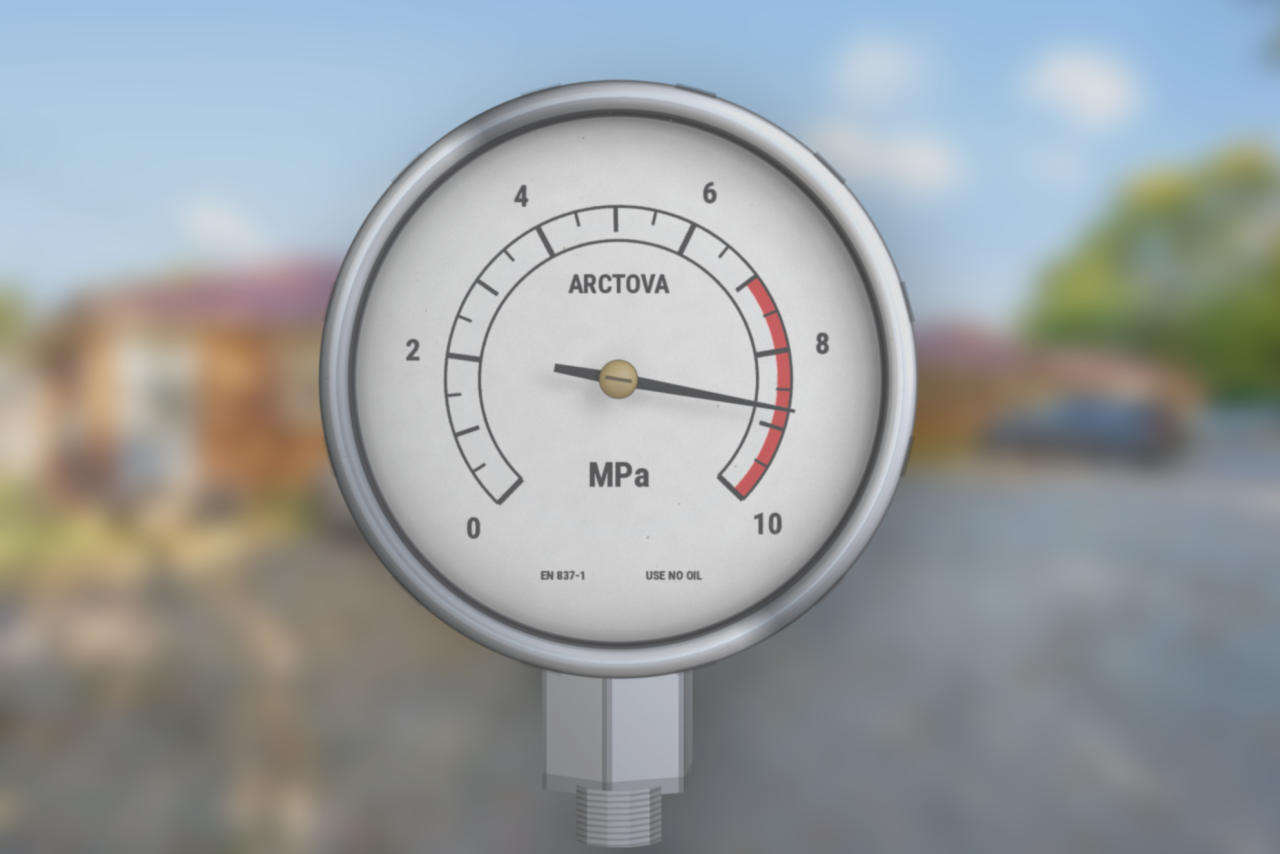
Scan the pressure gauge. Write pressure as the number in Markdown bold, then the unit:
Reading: **8.75** MPa
